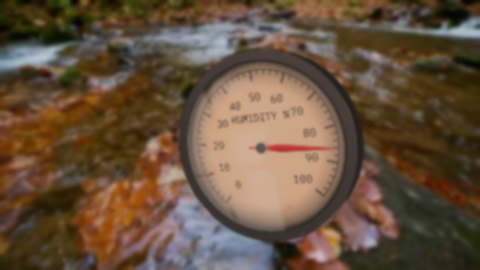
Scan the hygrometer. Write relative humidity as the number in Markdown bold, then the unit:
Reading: **86** %
